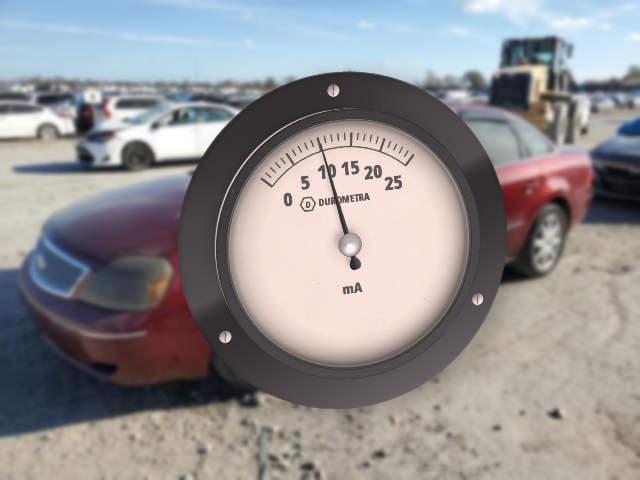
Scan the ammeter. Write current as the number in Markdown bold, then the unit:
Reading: **10** mA
